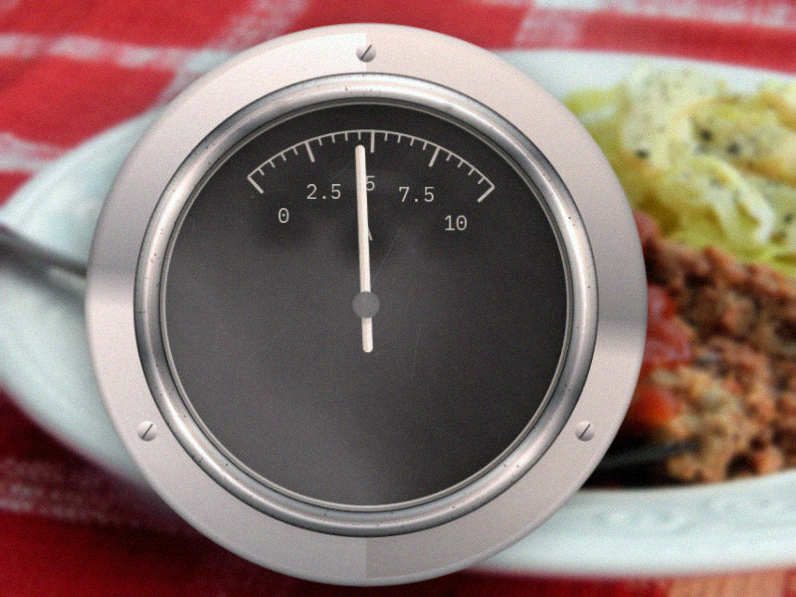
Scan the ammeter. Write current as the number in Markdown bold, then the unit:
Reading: **4.5** A
